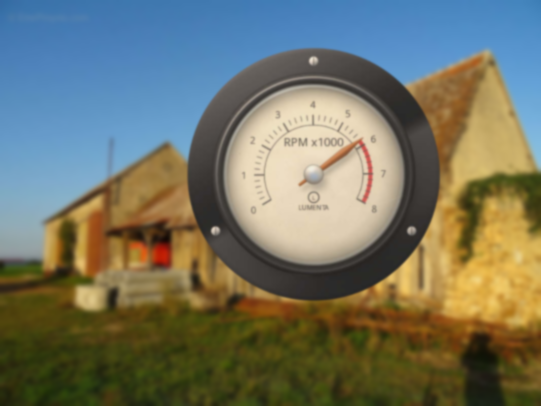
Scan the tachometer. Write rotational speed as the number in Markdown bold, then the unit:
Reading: **5800** rpm
